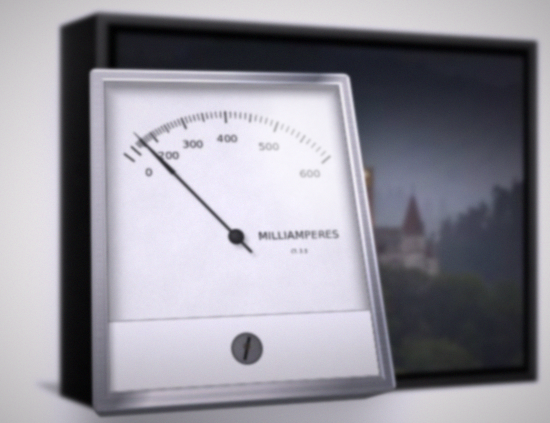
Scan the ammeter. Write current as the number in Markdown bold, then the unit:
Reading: **150** mA
